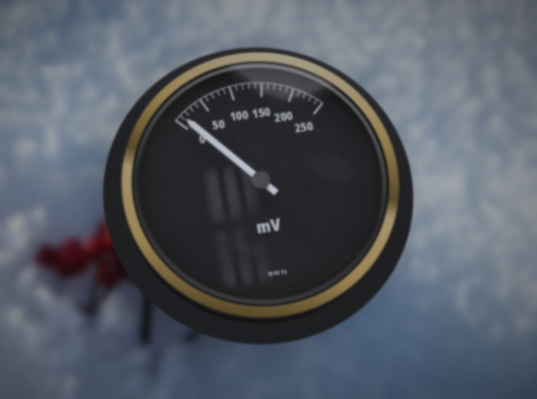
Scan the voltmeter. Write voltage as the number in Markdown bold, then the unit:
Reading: **10** mV
